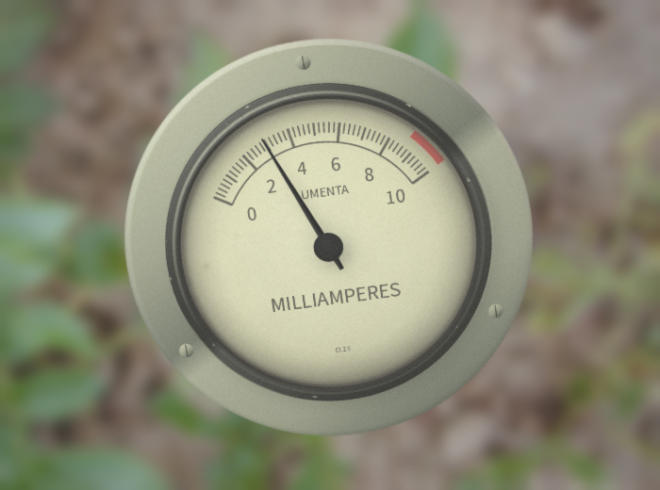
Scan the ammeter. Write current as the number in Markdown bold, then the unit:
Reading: **3** mA
